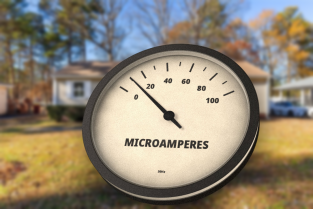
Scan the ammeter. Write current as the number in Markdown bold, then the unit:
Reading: **10** µA
